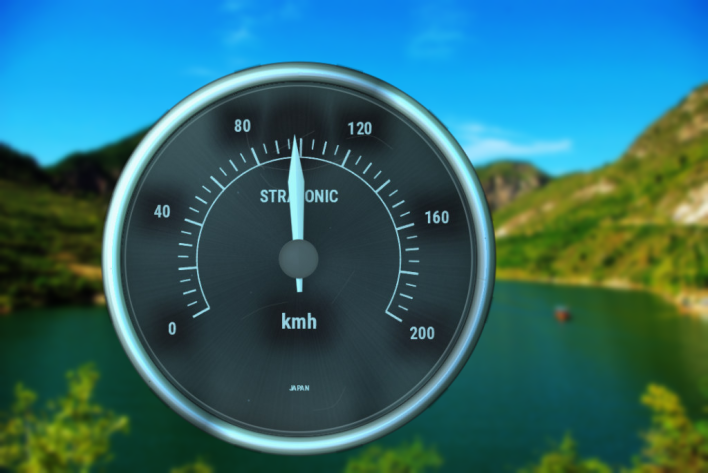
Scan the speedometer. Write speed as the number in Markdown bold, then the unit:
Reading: **97.5** km/h
